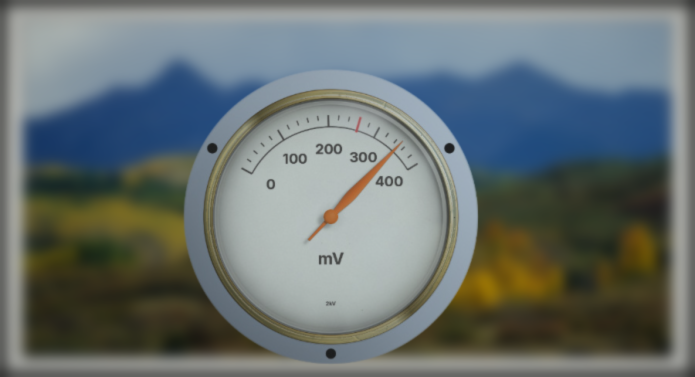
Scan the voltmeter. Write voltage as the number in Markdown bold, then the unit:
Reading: **350** mV
